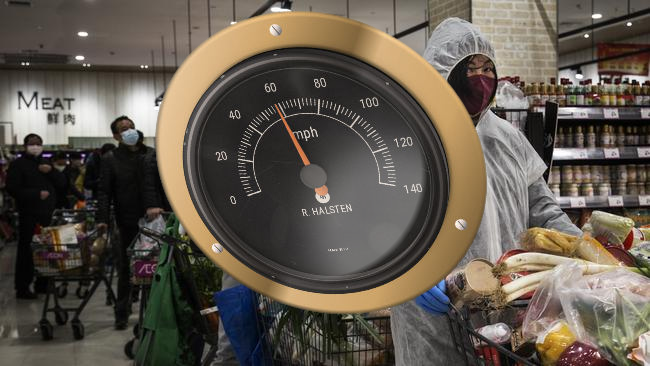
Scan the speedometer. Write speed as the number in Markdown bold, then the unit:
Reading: **60** mph
